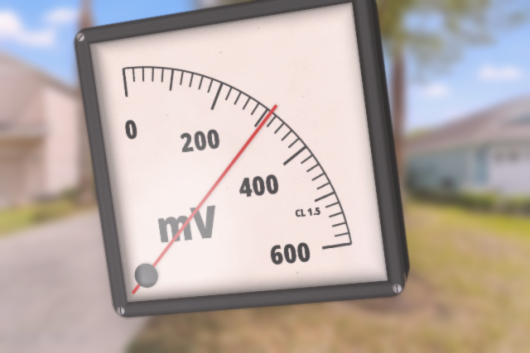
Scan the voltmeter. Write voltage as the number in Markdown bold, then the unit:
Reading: **310** mV
